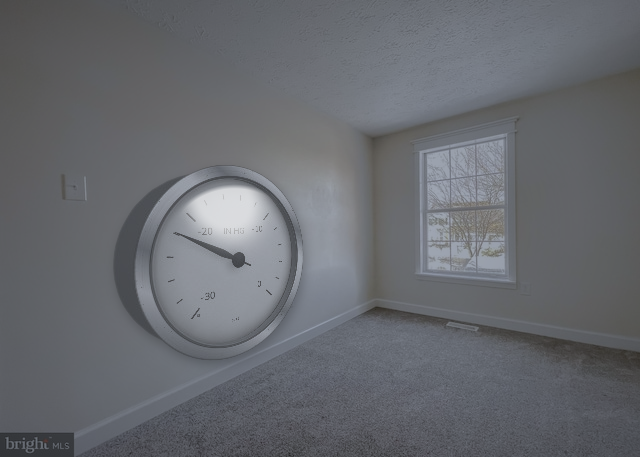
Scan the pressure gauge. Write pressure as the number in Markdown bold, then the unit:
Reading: **-22** inHg
